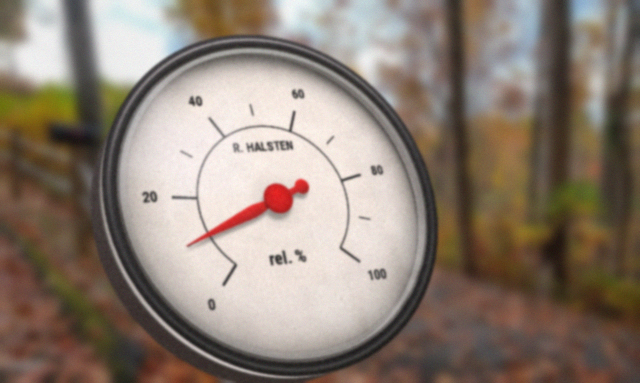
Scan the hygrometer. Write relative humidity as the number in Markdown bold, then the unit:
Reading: **10** %
